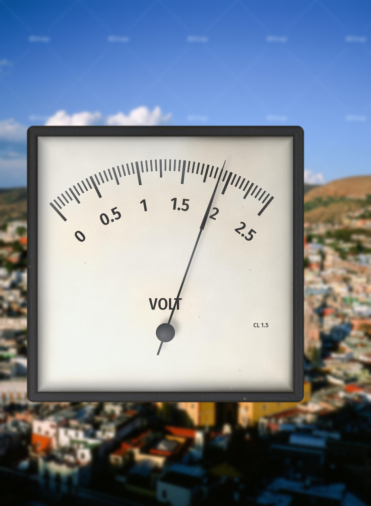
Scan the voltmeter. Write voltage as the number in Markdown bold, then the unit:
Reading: **1.9** V
